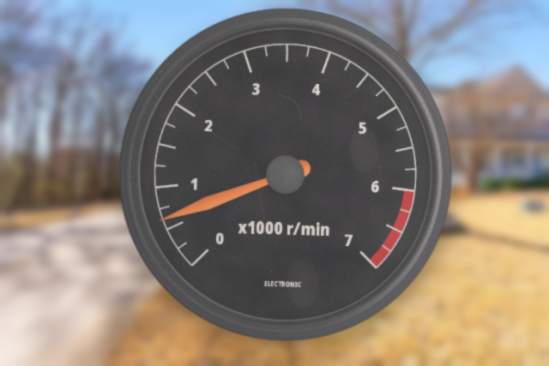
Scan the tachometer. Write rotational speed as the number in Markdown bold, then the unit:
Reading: **625** rpm
